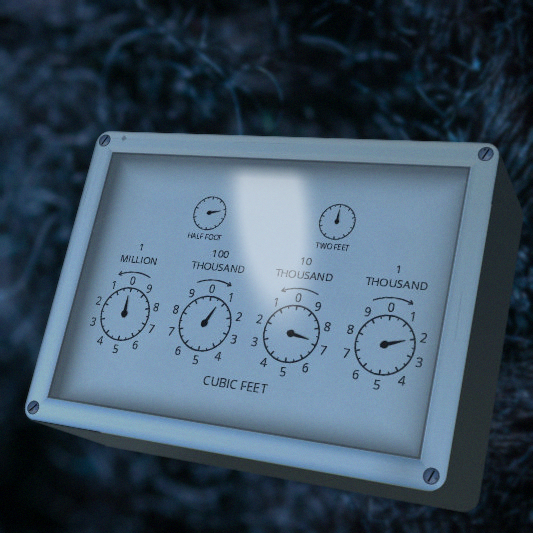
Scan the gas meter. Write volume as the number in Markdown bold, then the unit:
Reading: **7200** ft³
